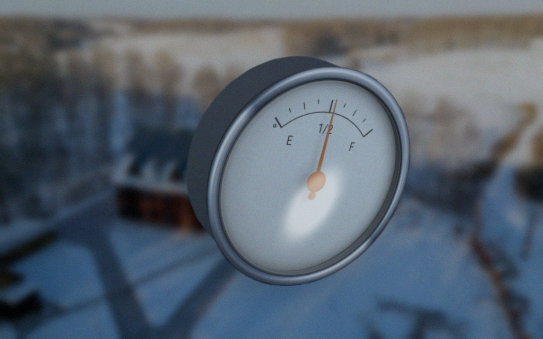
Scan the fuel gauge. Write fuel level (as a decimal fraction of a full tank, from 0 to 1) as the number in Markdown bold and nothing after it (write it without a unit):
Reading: **0.5**
